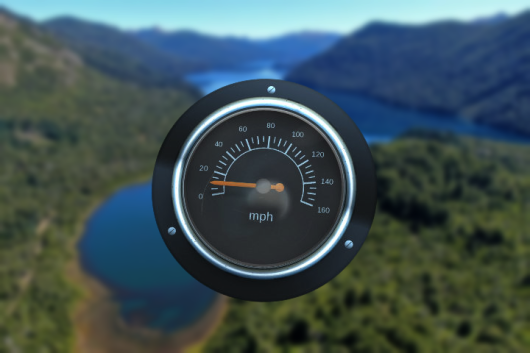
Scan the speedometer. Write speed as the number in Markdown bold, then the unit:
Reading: **10** mph
